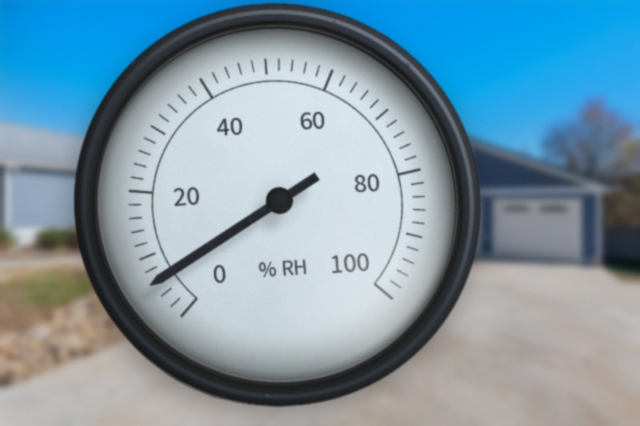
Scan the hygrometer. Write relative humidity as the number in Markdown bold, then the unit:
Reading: **6** %
